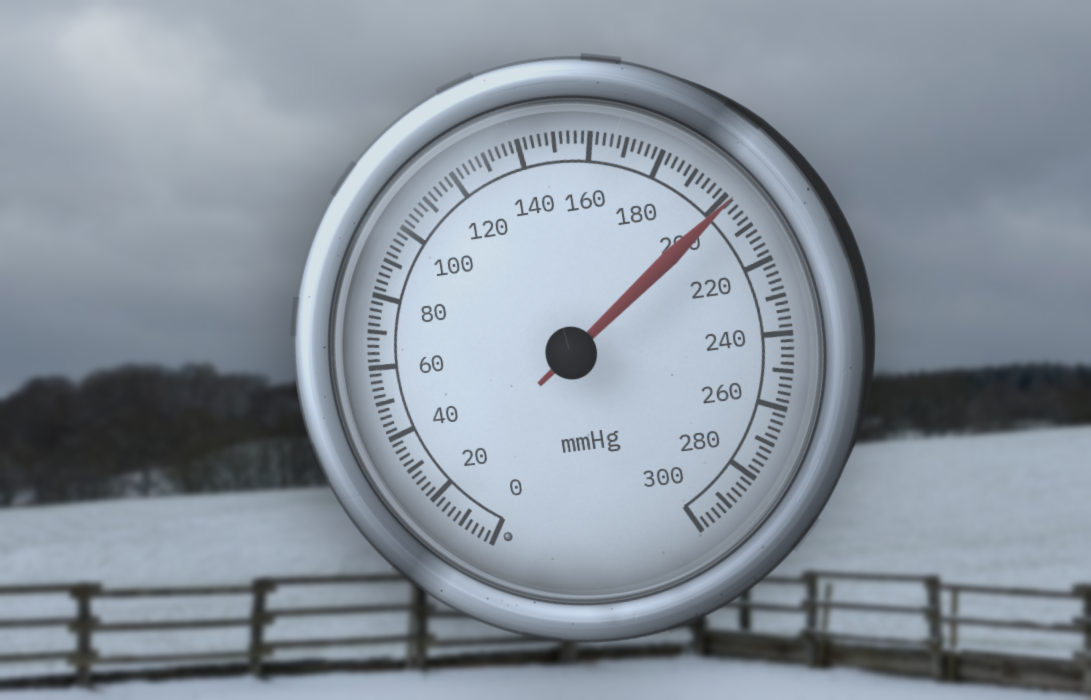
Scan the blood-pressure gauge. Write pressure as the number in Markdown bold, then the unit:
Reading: **202** mmHg
